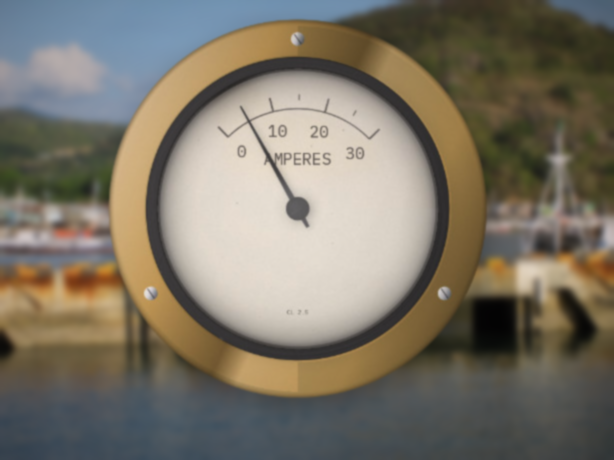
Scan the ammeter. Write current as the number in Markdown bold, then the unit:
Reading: **5** A
